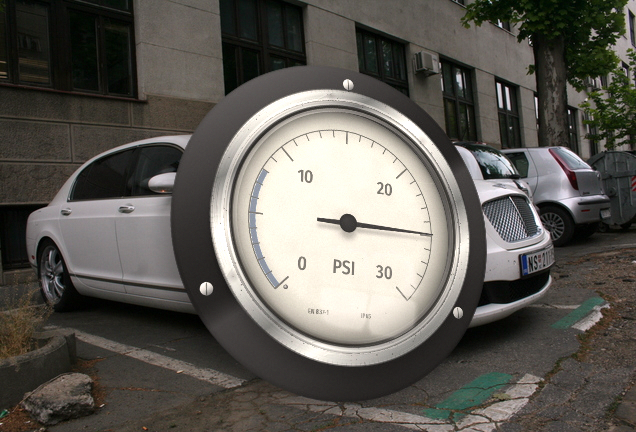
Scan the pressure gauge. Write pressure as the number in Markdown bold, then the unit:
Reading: **25** psi
